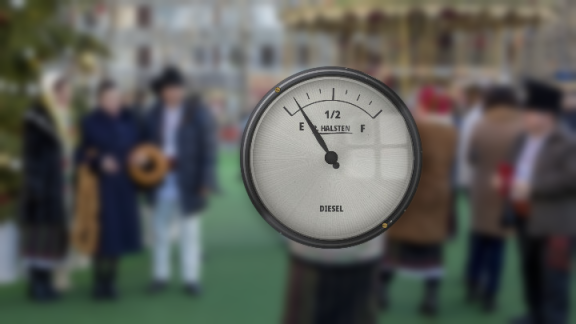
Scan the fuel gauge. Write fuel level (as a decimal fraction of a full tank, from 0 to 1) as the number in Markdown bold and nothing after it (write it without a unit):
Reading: **0.125**
